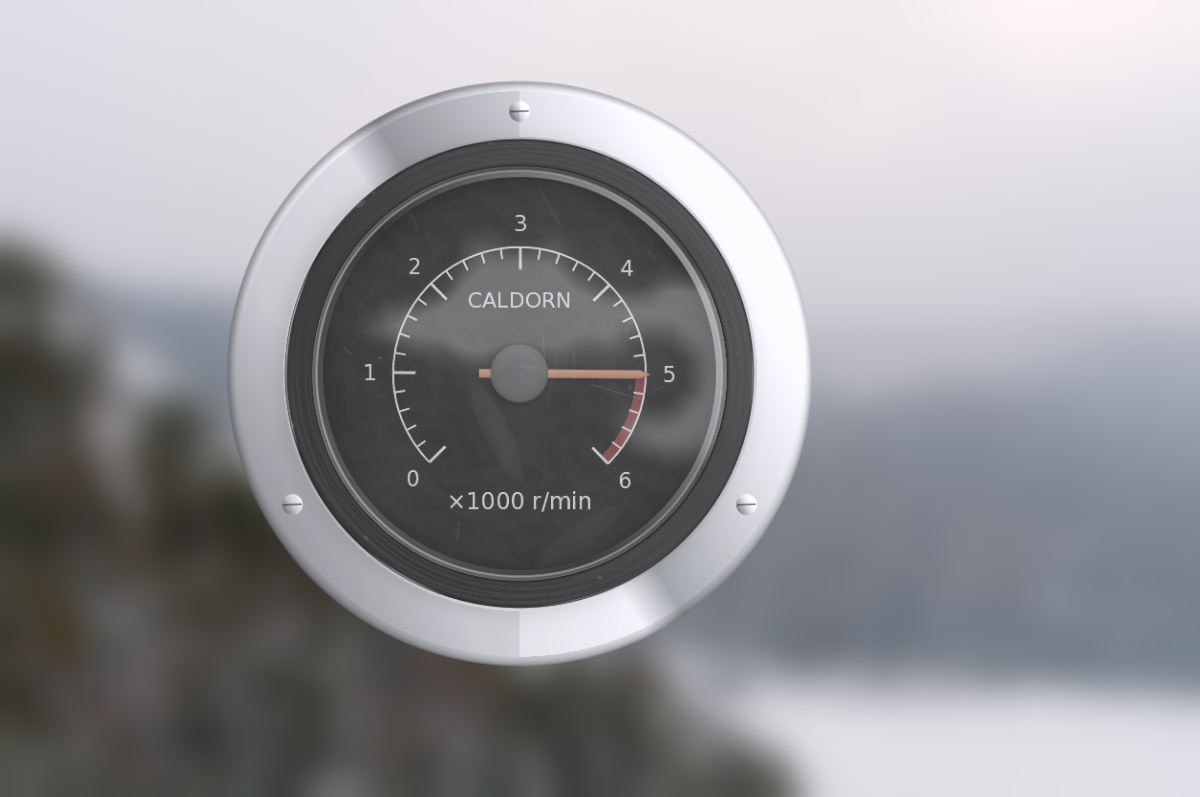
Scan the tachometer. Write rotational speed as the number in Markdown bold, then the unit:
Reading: **5000** rpm
